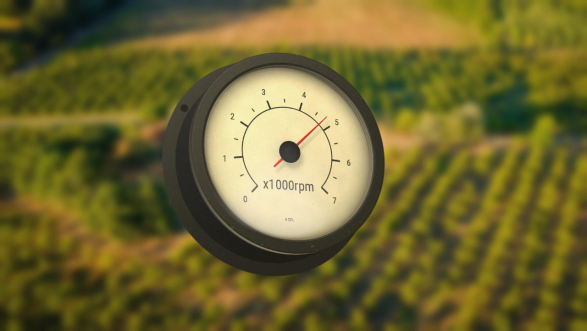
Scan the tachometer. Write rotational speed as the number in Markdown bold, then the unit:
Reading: **4750** rpm
